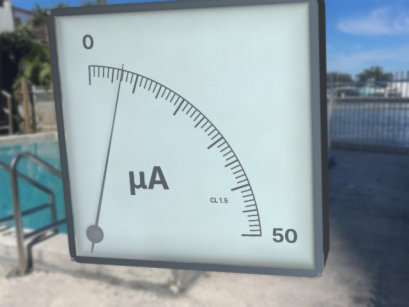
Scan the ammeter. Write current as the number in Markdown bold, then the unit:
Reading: **7** µA
